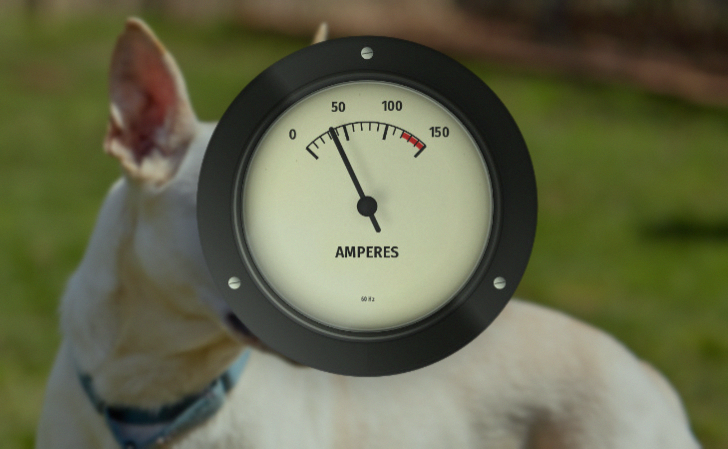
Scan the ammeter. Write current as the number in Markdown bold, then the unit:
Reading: **35** A
